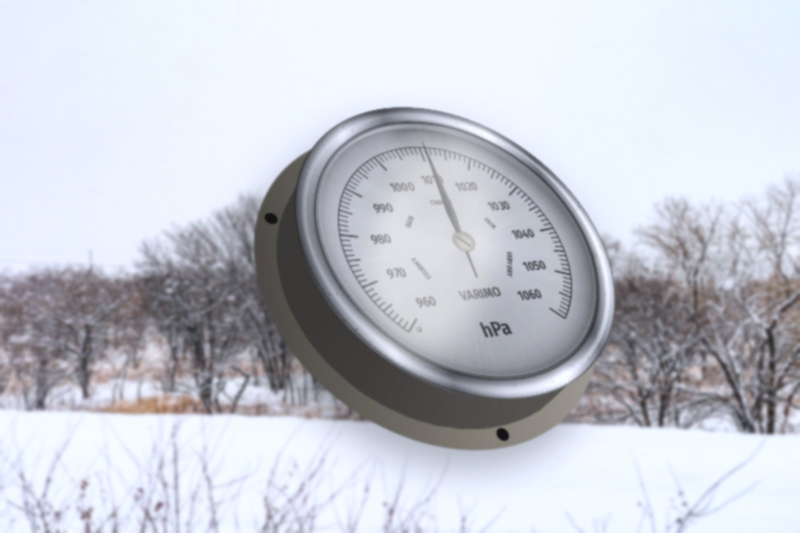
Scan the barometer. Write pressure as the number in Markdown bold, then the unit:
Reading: **1010** hPa
